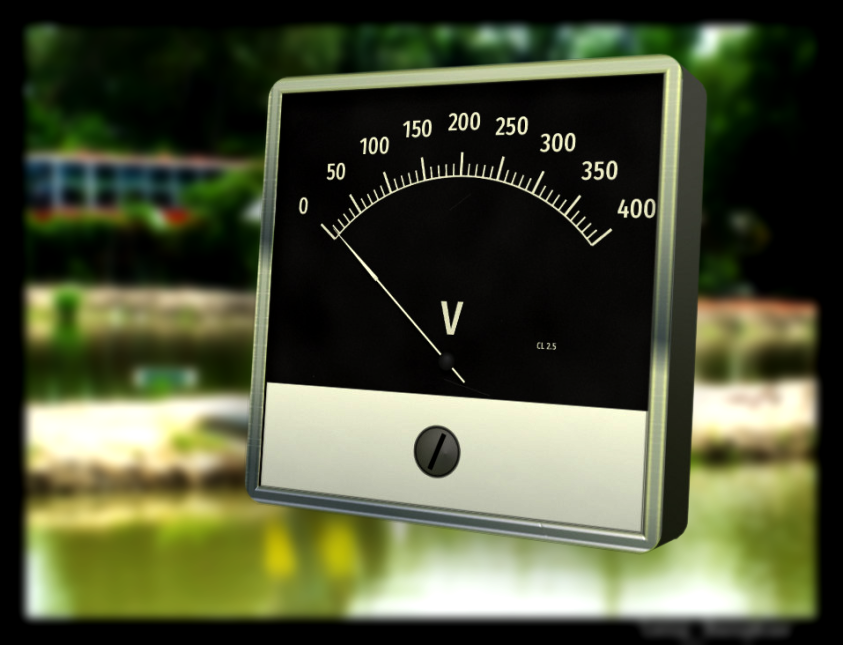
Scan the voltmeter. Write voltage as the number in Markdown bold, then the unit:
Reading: **10** V
